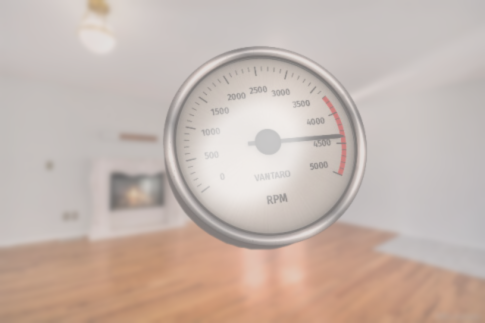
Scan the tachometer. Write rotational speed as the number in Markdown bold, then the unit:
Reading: **4400** rpm
